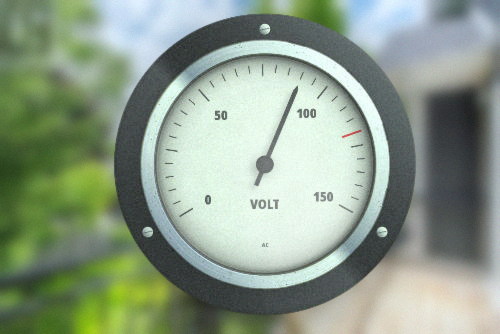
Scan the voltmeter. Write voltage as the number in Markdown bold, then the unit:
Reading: **90** V
